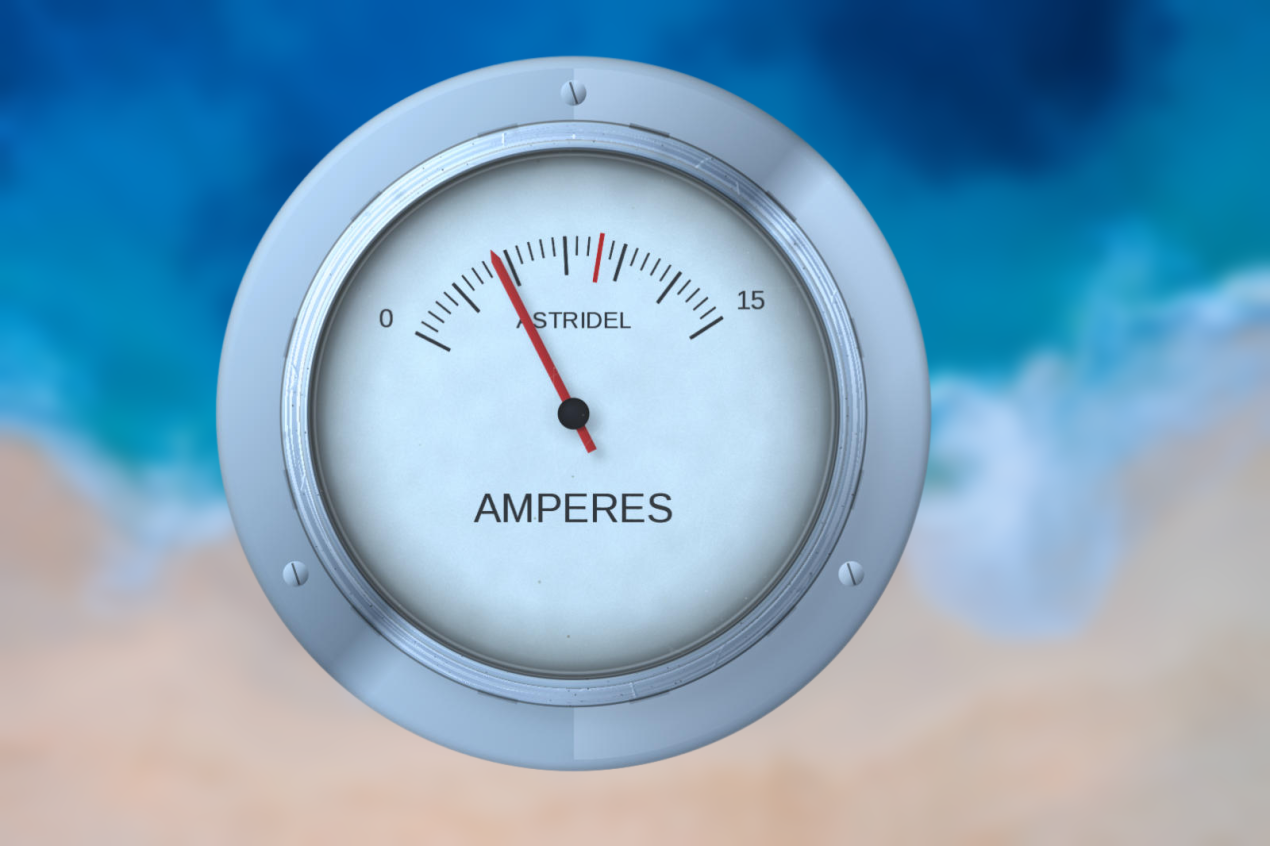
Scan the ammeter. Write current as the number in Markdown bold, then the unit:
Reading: **4.5** A
